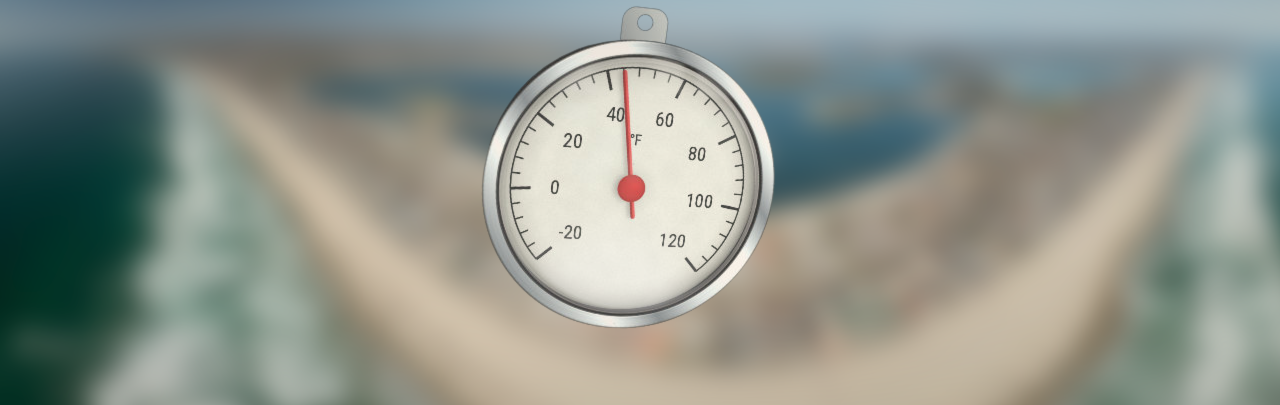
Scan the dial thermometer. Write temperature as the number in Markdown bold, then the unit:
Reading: **44** °F
